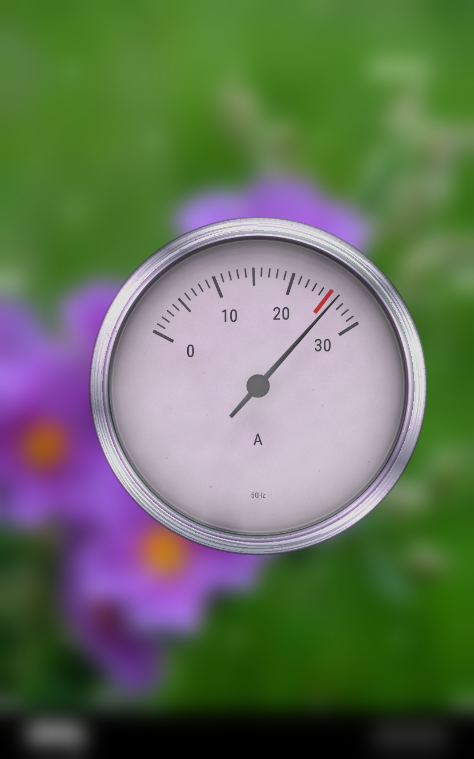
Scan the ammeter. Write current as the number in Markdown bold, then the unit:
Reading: **26** A
